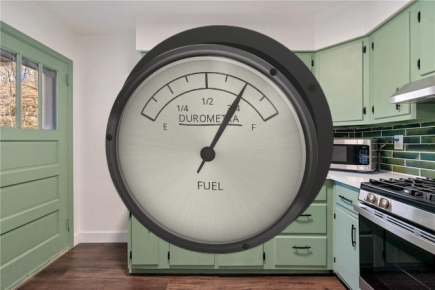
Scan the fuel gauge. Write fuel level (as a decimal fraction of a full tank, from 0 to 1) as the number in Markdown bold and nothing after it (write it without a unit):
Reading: **0.75**
